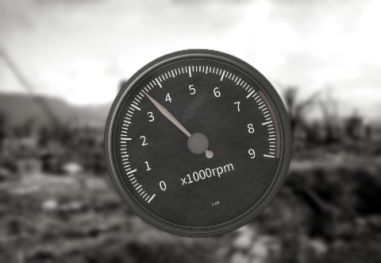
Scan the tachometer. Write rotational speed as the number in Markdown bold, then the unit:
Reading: **3500** rpm
